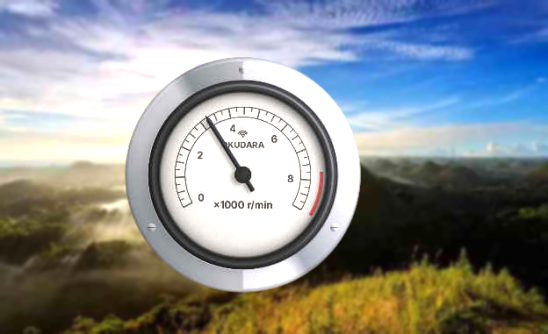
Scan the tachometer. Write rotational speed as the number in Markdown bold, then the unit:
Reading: **3250** rpm
